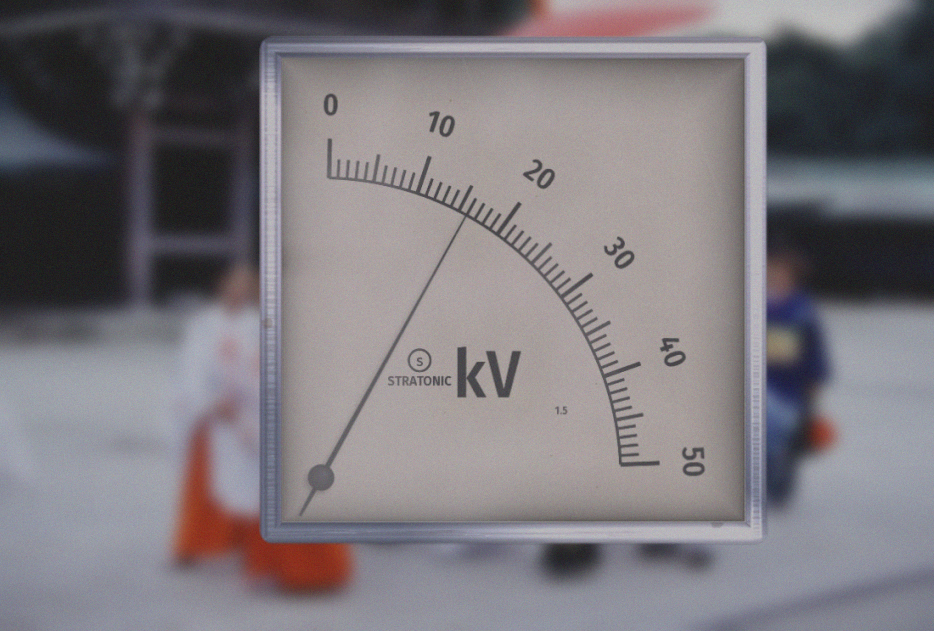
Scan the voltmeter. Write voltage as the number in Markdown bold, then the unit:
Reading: **16** kV
